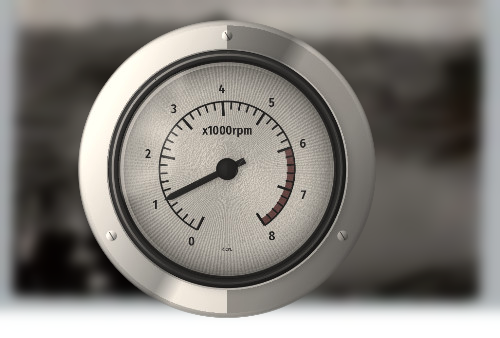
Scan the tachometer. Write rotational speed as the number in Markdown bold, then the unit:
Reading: **1000** rpm
